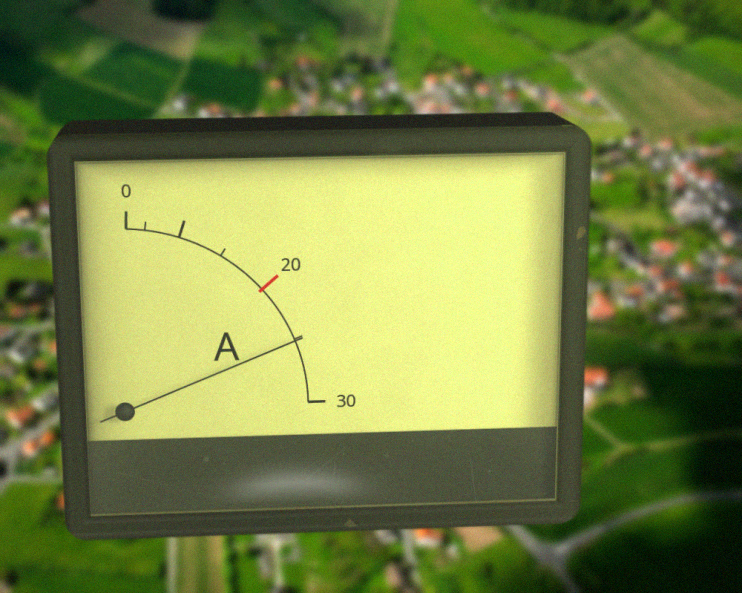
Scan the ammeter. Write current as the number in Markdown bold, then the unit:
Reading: **25** A
